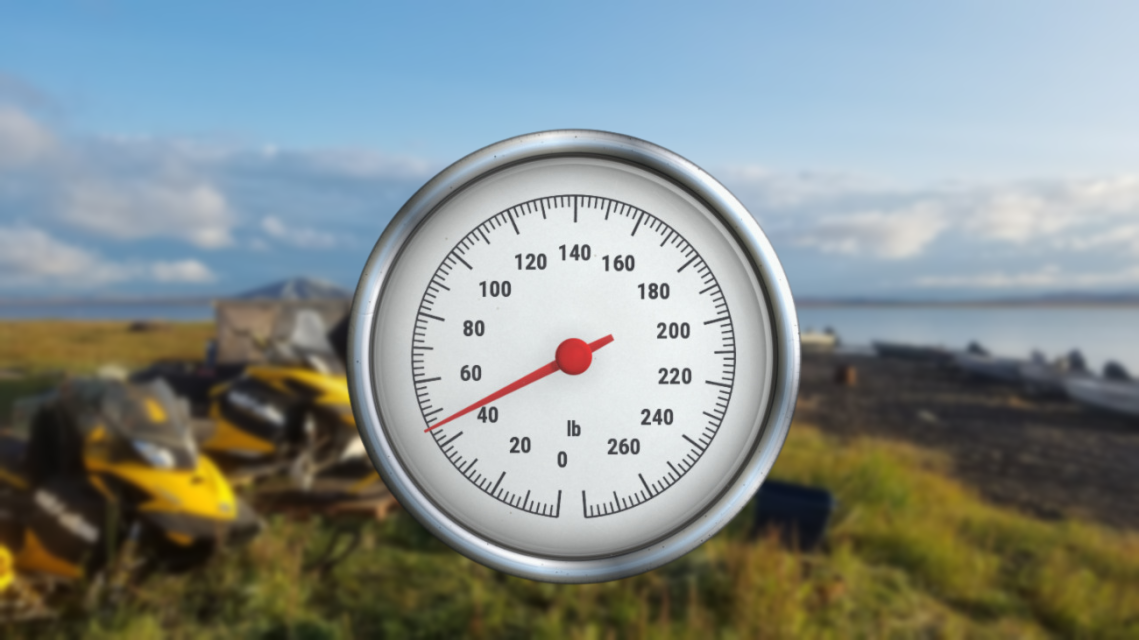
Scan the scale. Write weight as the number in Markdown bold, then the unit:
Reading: **46** lb
